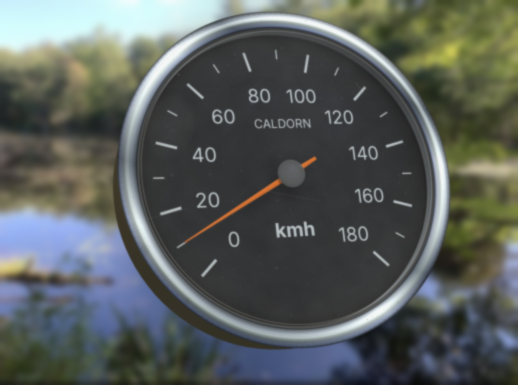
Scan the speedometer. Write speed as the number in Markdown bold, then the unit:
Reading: **10** km/h
